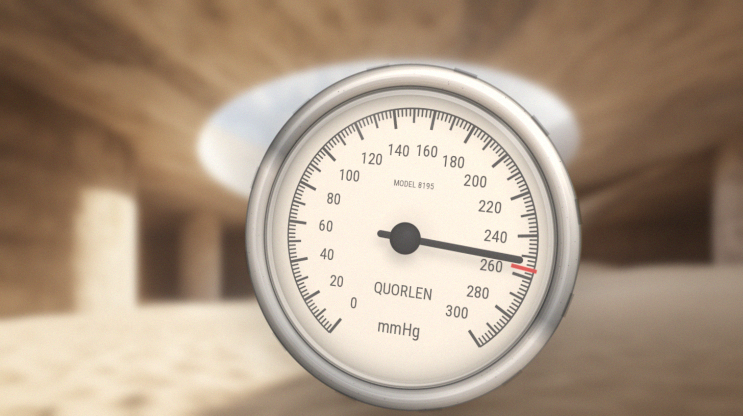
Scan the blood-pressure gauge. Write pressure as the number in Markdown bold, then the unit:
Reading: **252** mmHg
